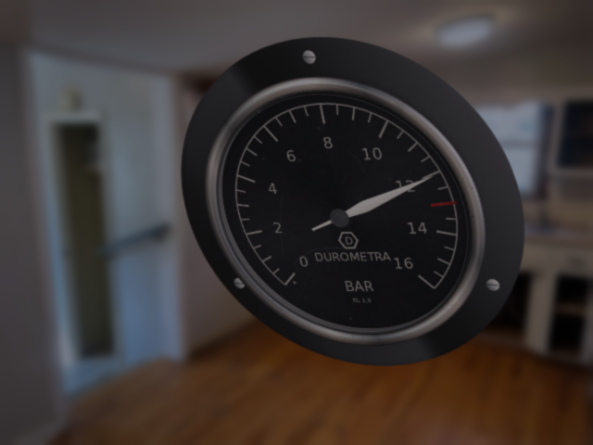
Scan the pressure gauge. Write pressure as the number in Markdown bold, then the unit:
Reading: **12** bar
